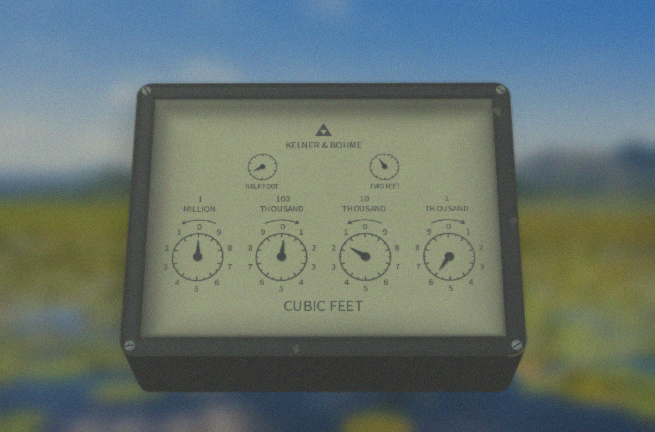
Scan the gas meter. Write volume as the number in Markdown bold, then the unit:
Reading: **1600** ft³
